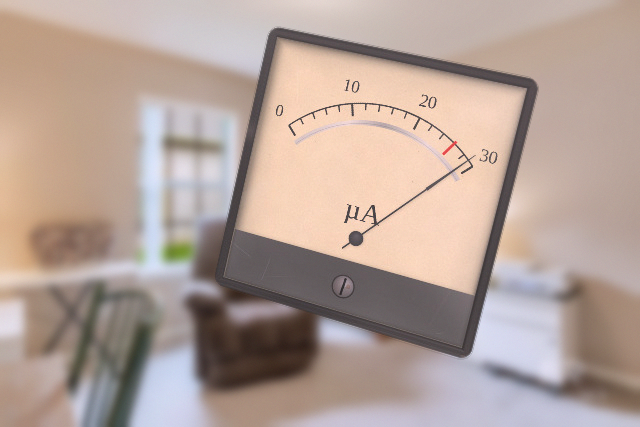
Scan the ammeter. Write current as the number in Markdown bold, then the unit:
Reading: **29** µA
